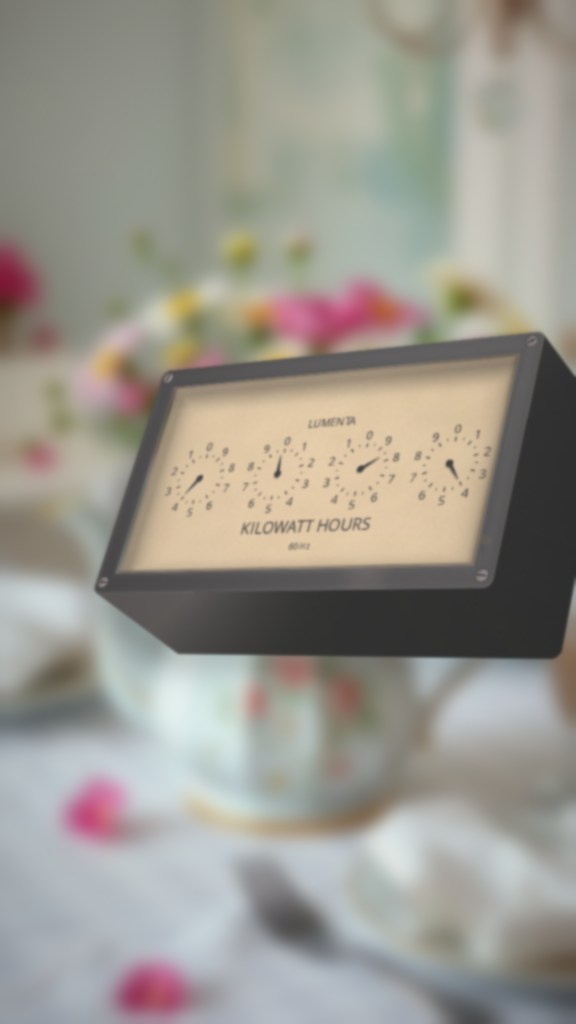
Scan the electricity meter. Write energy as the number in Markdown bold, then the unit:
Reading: **3984** kWh
